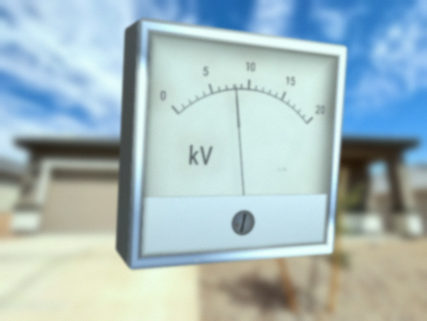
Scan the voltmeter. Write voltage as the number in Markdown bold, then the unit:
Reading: **8** kV
